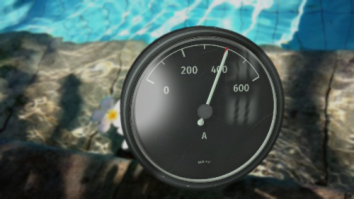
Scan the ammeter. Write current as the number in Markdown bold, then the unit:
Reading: **400** A
